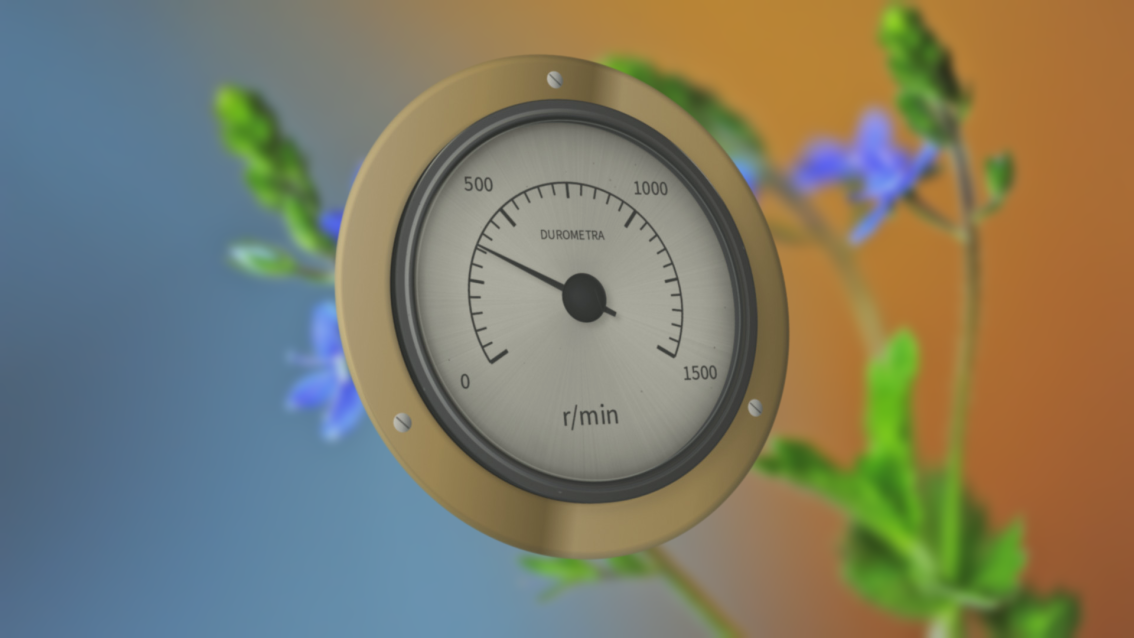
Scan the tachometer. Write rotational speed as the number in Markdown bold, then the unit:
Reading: **350** rpm
